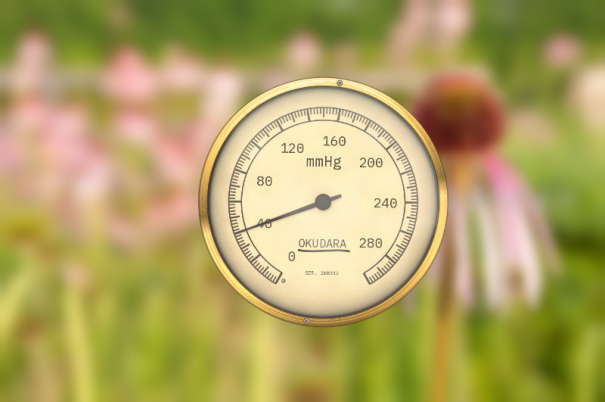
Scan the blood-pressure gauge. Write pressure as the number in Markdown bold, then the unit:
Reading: **40** mmHg
